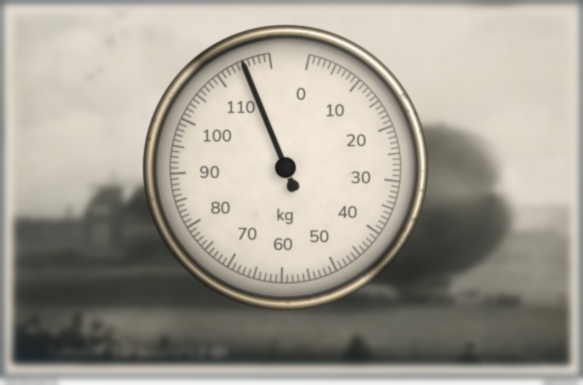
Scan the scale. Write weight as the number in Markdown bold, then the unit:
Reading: **115** kg
